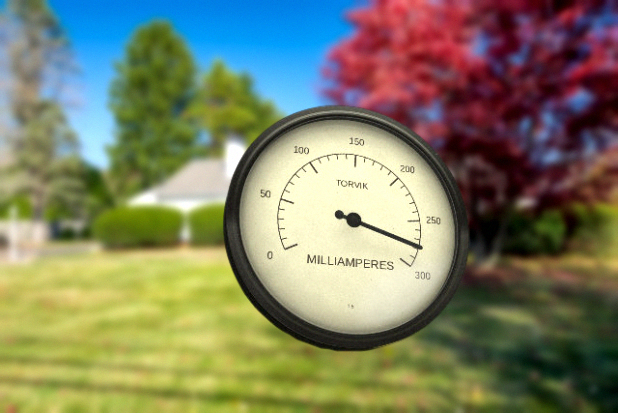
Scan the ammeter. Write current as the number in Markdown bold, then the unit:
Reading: **280** mA
